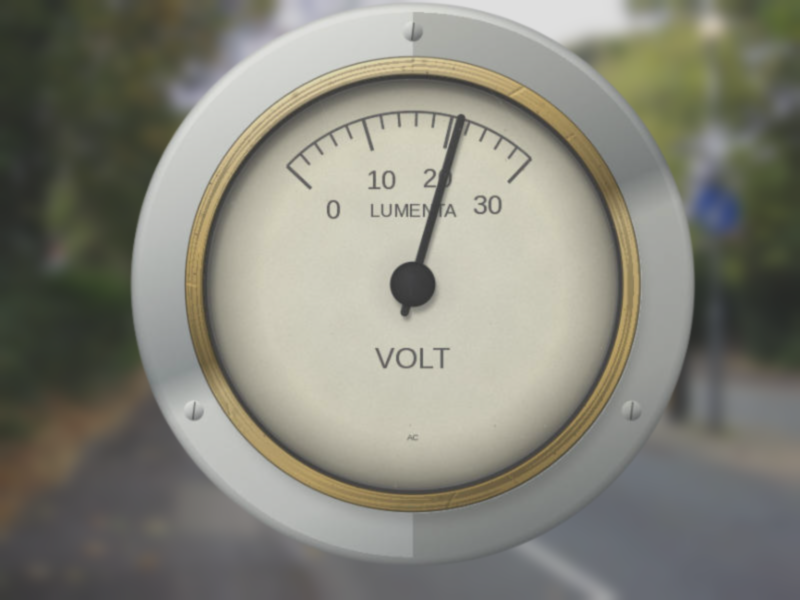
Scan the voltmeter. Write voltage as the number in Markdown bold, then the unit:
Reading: **21** V
